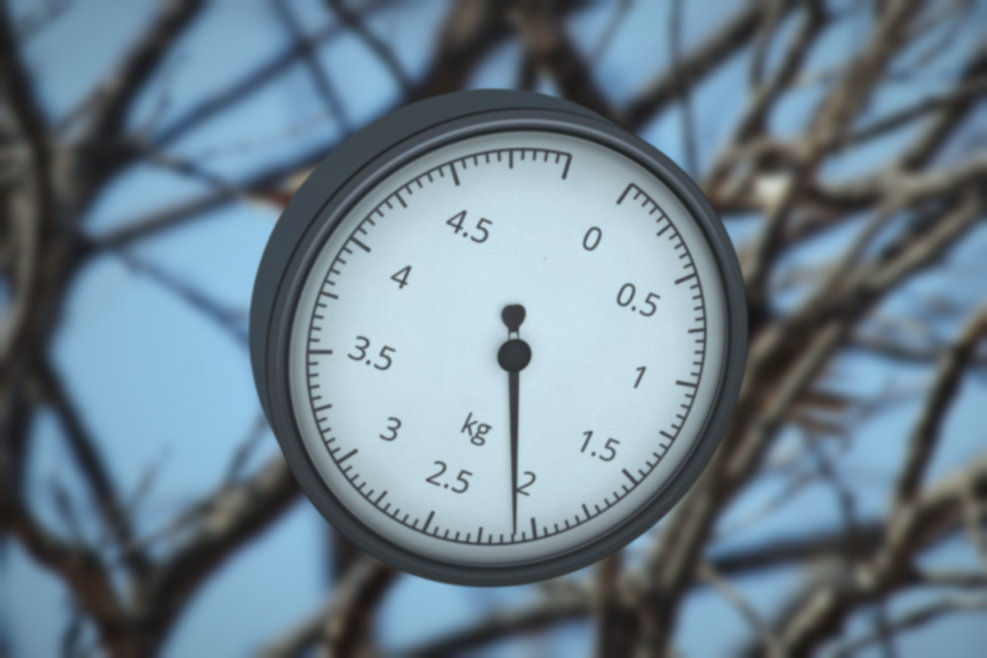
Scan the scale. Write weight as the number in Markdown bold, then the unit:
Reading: **2.1** kg
